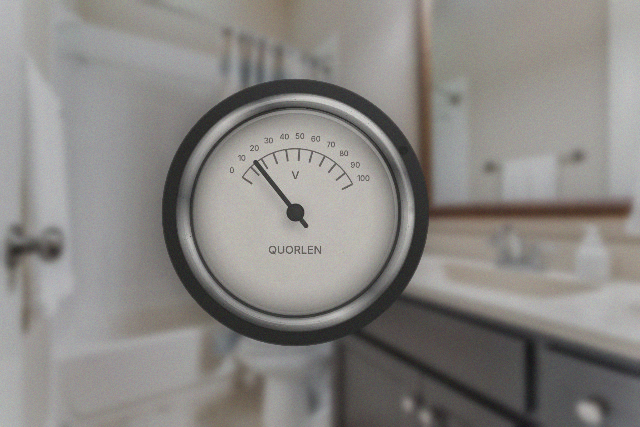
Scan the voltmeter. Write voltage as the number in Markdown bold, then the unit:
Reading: **15** V
